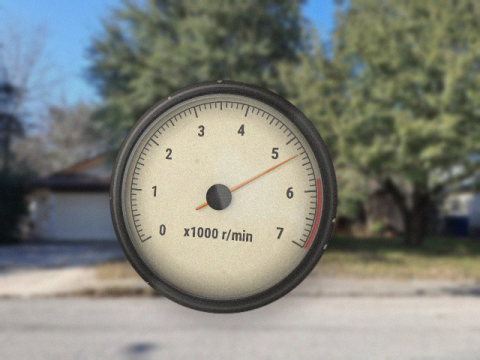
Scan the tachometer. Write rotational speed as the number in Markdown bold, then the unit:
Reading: **5300** rpm
